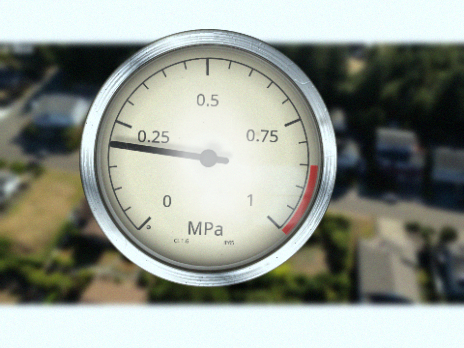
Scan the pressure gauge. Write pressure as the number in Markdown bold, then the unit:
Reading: **0.2** MPa
